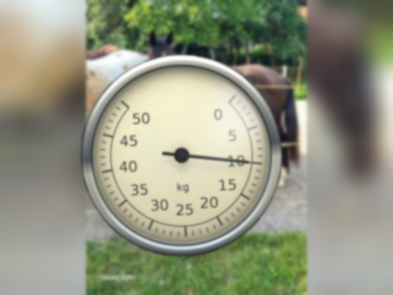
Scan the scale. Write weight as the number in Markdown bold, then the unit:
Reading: **10** kg
